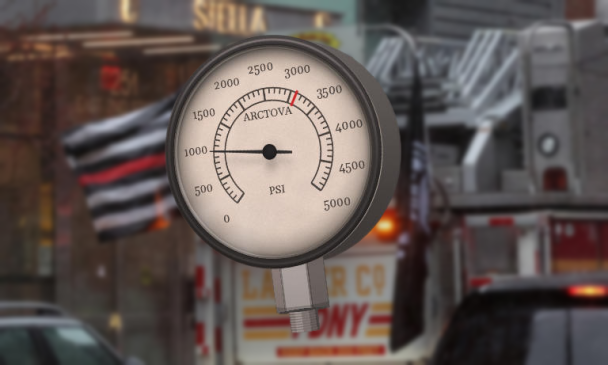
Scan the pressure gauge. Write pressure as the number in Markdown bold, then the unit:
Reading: **1000** psi
